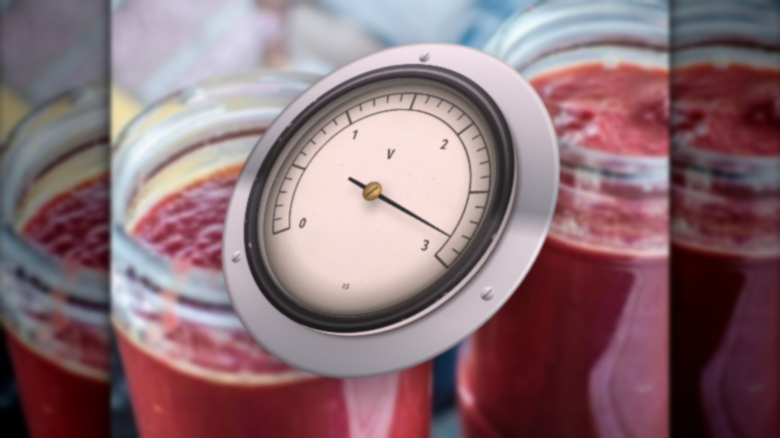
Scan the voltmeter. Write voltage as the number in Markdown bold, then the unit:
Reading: **2.85** V
